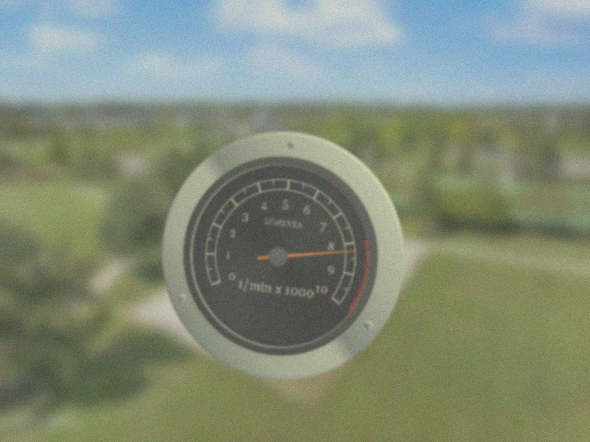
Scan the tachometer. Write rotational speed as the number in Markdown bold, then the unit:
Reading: **8250** rpm
